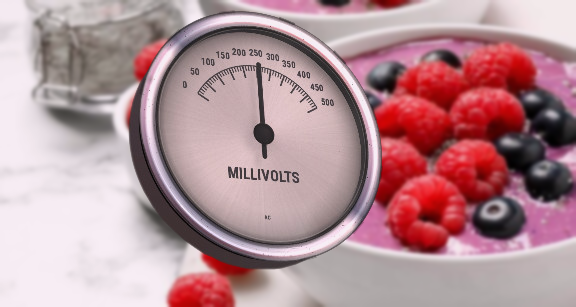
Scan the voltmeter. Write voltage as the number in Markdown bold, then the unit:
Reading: **250** mV
